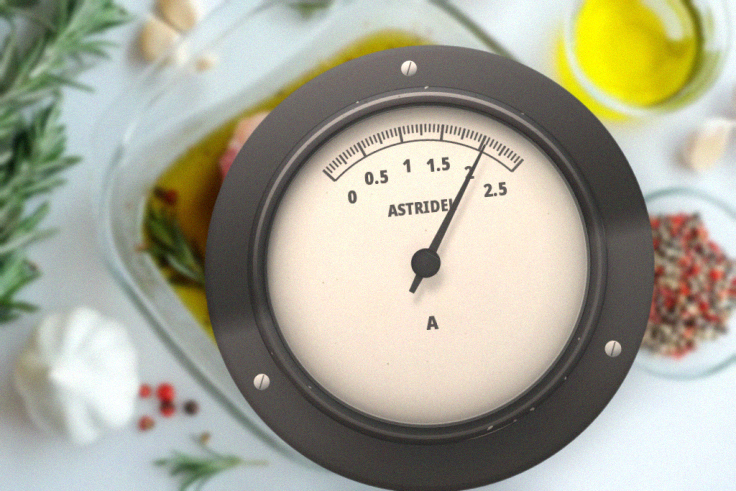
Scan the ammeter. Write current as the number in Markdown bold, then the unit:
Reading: **2.05** A
